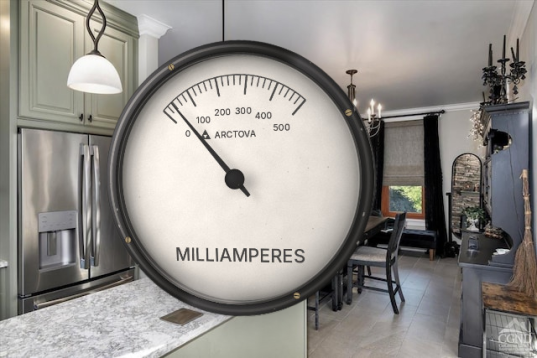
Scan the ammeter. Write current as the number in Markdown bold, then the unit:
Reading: **40** mA
